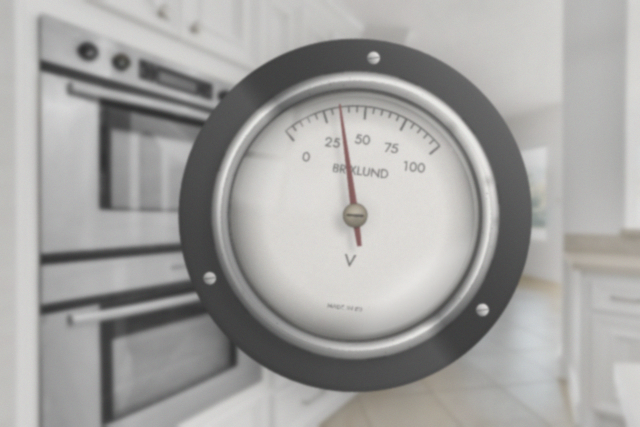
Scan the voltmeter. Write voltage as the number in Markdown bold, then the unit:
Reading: **35** V
